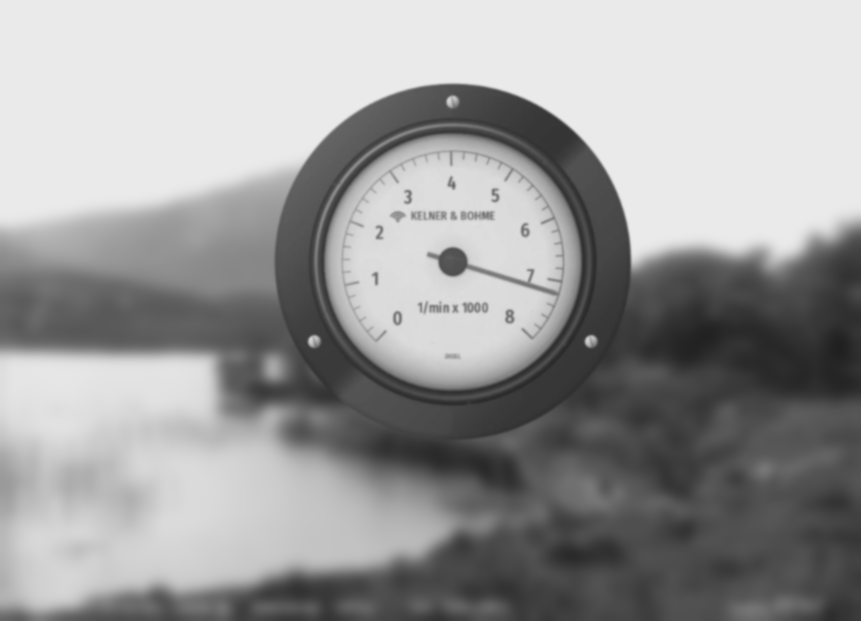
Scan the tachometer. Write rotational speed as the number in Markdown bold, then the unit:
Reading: **7200** rpm
